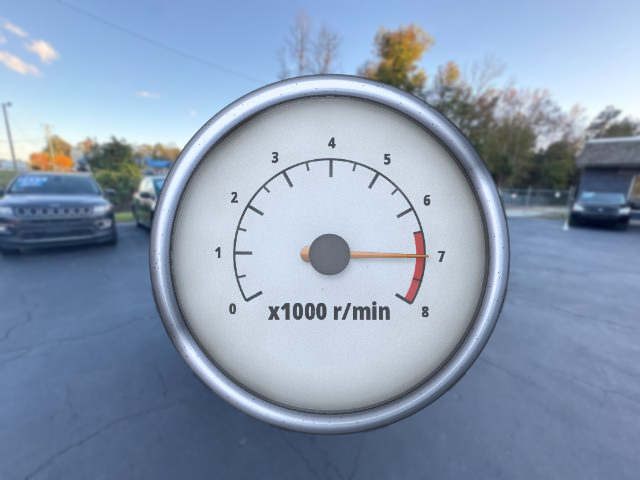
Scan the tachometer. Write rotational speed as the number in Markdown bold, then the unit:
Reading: **7000** rpm
